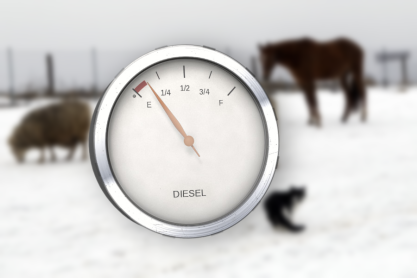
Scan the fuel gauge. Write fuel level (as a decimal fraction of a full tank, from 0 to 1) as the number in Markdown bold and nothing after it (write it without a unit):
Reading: **0.125**
